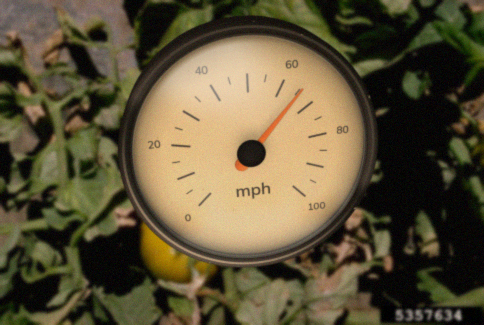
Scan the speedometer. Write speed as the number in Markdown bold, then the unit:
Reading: **65** mph
